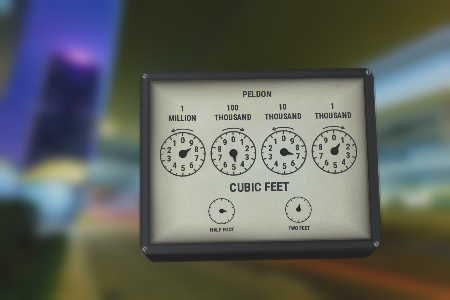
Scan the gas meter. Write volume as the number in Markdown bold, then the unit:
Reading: **847100** ft³
